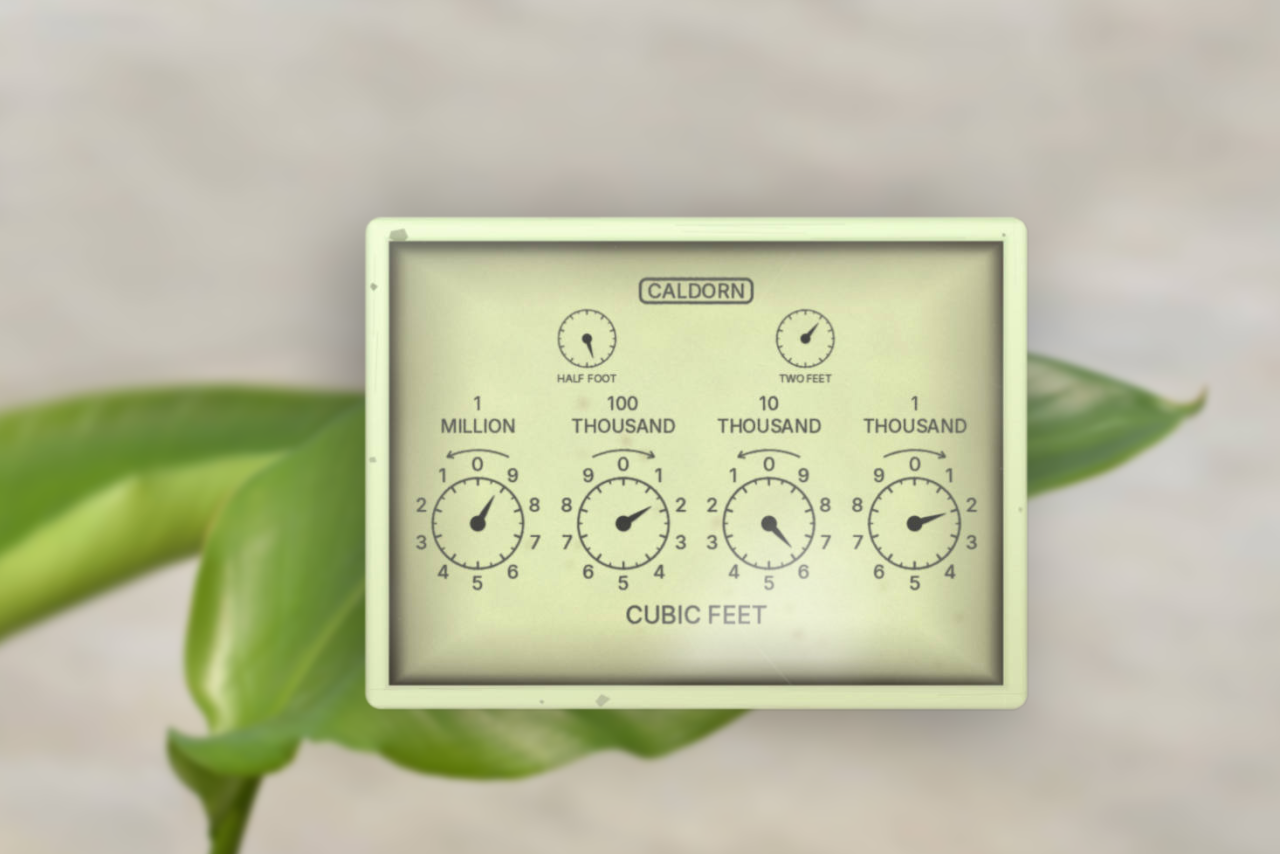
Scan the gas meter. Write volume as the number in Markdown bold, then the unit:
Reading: **916200** ft³
